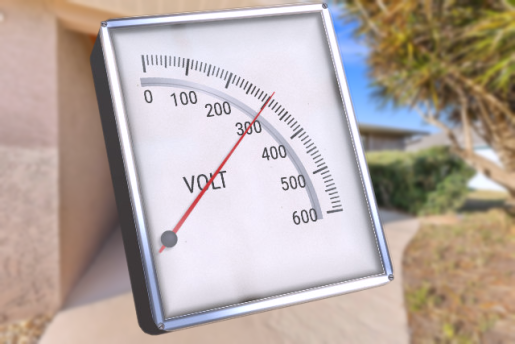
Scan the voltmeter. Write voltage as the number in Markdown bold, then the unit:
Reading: **300** V
